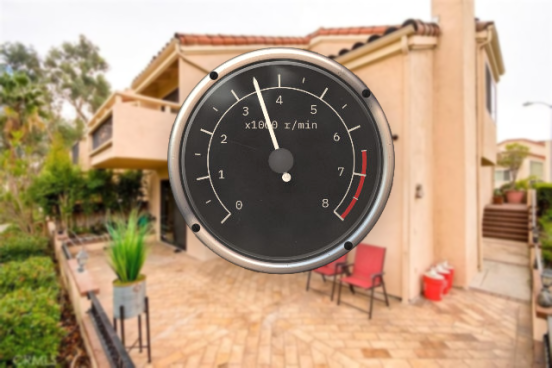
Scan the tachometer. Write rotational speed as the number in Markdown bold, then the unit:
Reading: **3500** rpm
